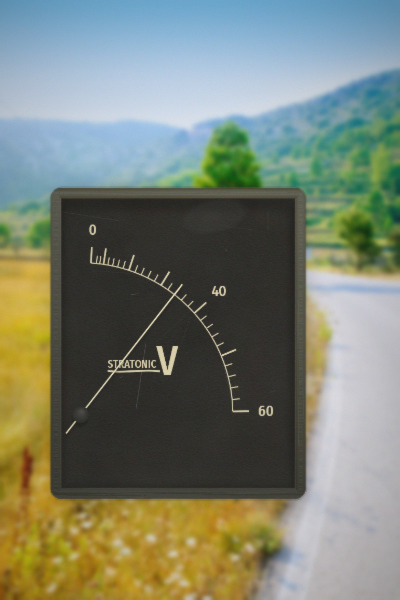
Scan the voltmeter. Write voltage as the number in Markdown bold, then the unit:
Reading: **34** V
